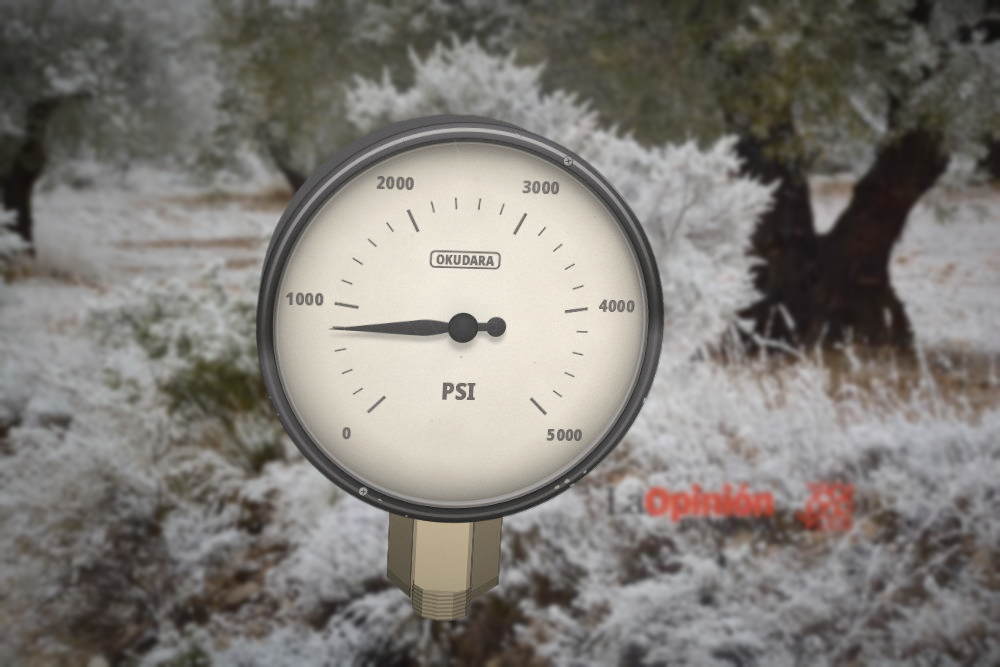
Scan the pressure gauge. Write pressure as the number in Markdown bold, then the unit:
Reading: **800** psi
